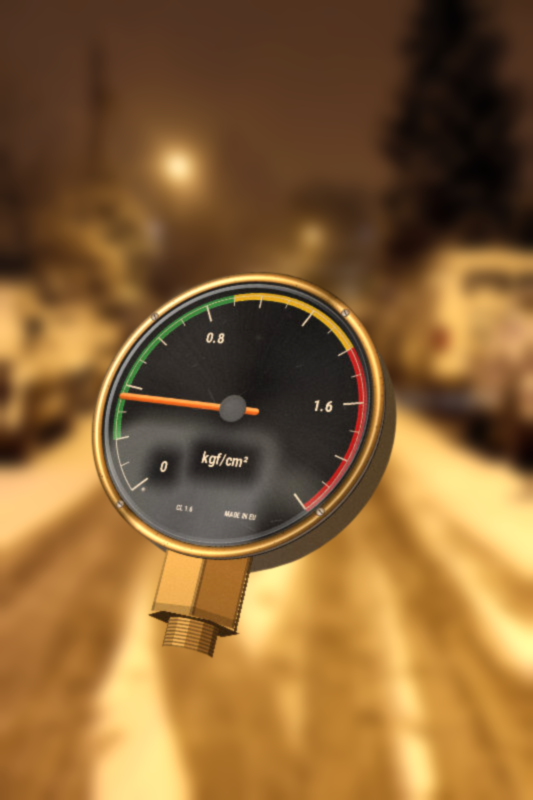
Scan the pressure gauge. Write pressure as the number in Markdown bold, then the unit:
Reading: **0.35** kg/cm²
